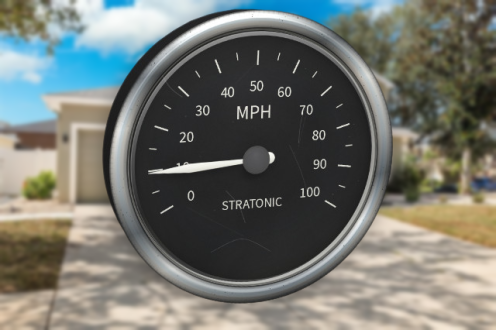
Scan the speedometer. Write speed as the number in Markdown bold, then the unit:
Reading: **10** mph
